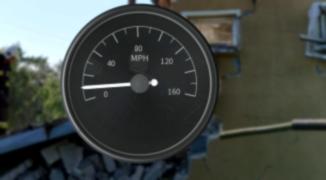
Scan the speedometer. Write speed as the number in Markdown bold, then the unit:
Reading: **10** mph
